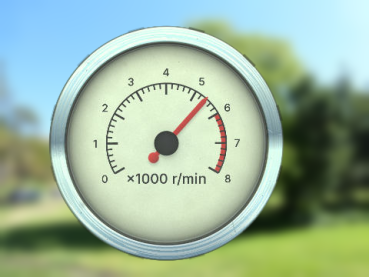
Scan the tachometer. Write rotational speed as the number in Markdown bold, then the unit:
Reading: **5400** rpm
